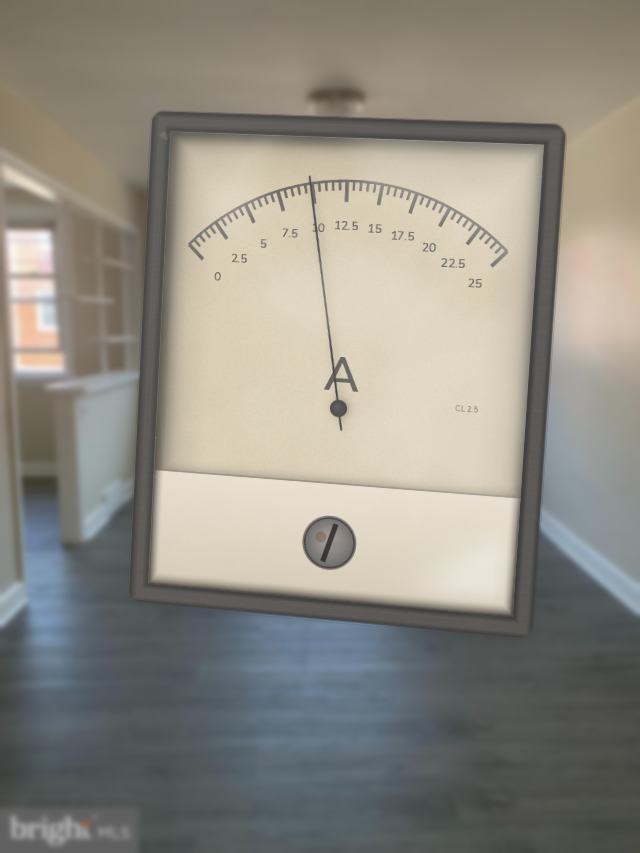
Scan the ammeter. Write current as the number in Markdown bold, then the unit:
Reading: **10** A
